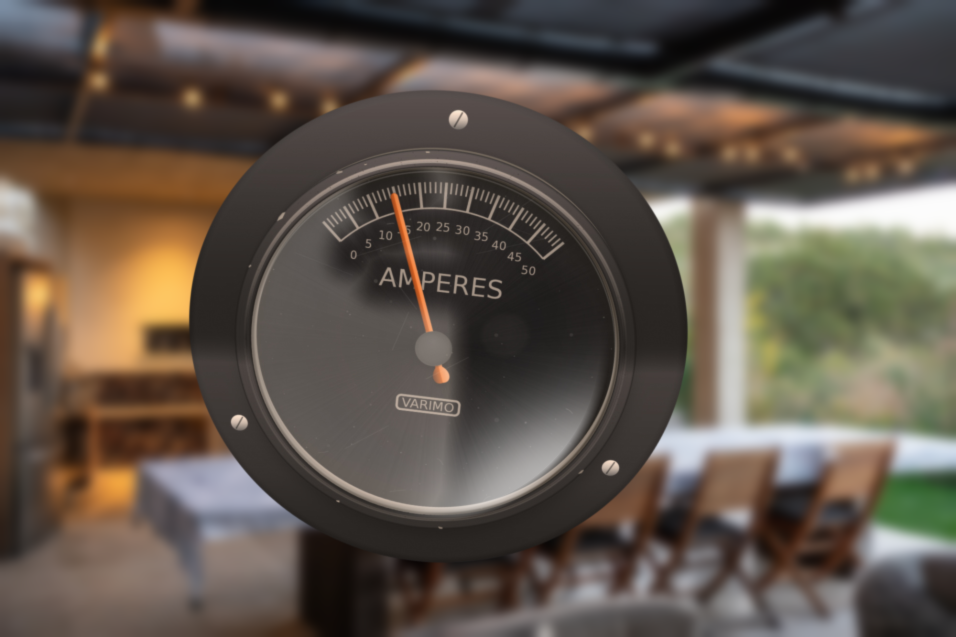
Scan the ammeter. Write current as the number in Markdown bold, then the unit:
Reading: **15** A
